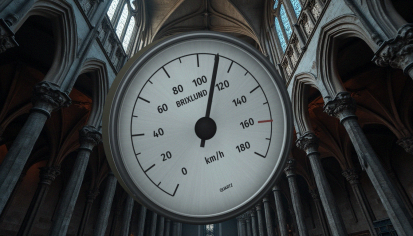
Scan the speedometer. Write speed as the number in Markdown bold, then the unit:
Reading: **110** km/h
